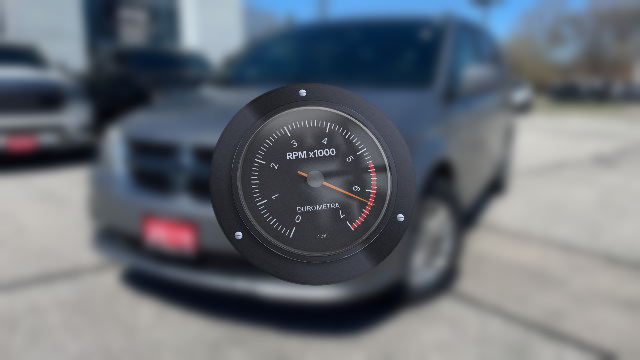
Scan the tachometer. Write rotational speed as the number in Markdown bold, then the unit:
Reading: **6300** rpm
